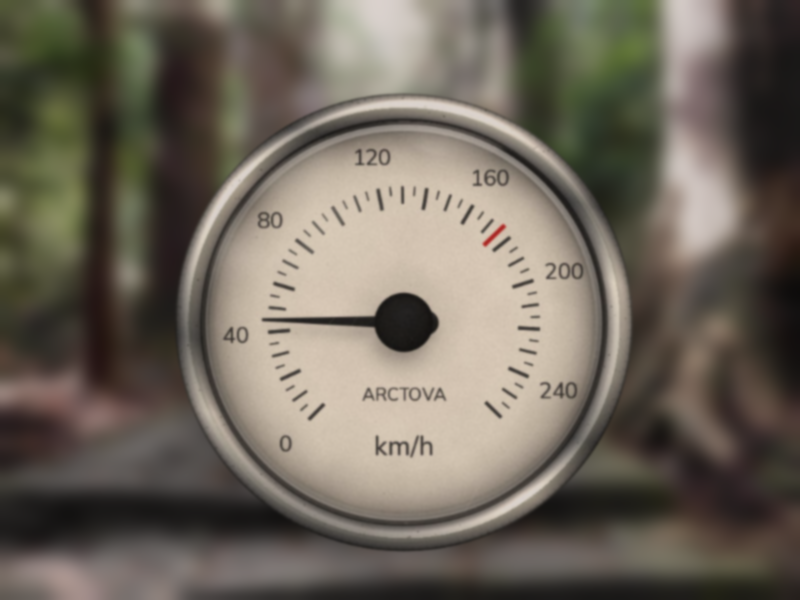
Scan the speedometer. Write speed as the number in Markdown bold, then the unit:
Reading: **45** km/h
